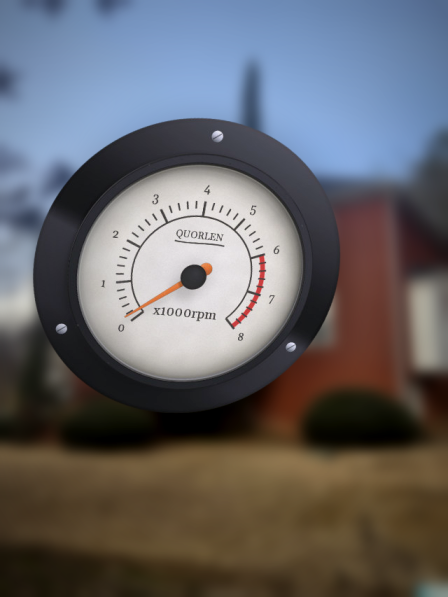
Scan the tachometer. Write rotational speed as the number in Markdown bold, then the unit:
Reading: **200** rpm
